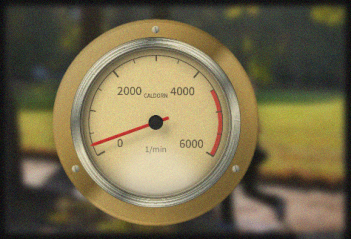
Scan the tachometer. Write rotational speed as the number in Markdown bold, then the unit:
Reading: **250** rpm
